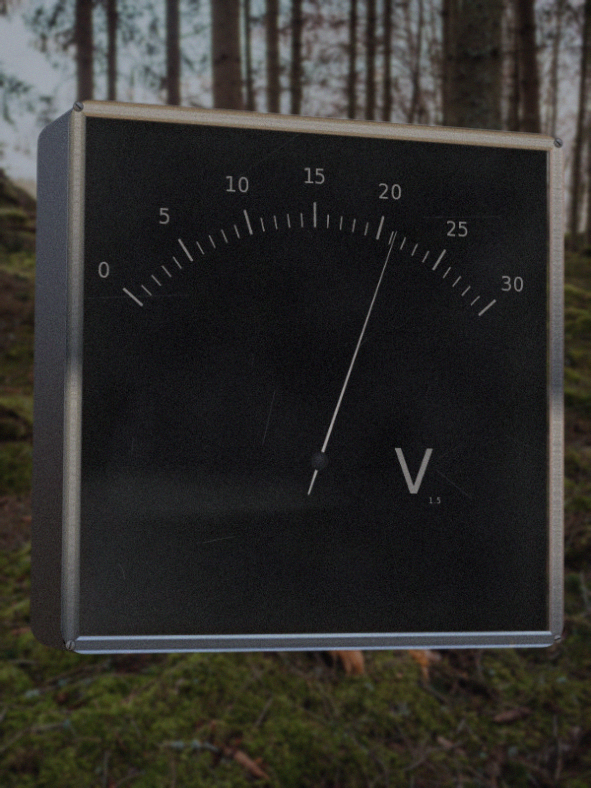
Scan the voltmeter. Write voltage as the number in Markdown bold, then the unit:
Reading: **21** V
